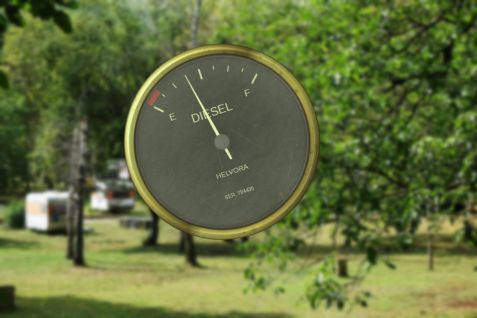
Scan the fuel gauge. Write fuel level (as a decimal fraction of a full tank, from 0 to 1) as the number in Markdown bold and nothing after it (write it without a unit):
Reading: **0.375**
